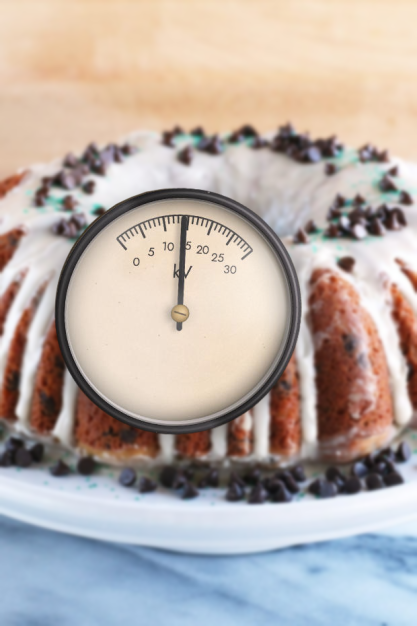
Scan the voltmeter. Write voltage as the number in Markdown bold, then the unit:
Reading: **14** kV
